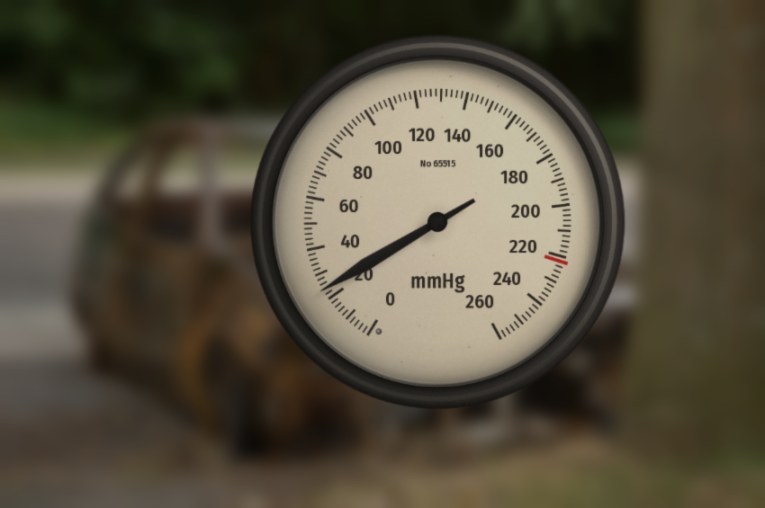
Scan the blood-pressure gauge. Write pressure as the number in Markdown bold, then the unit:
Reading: **24** mmHg
